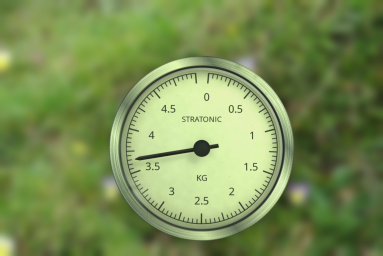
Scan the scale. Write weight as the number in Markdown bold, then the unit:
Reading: **3.65** kg
